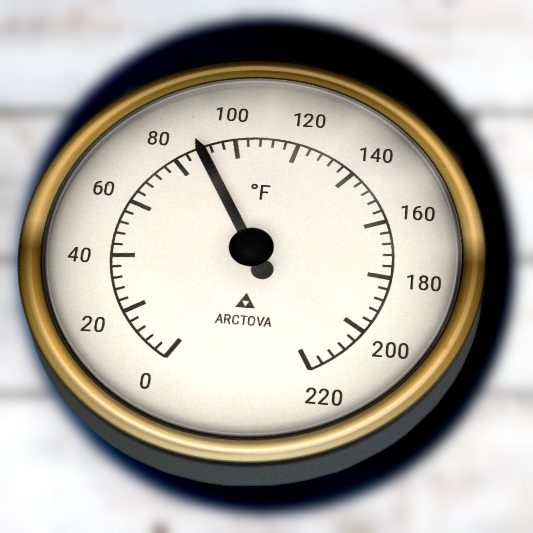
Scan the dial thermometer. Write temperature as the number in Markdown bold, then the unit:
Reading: **88** °F
